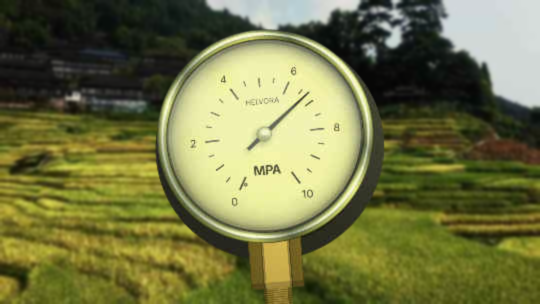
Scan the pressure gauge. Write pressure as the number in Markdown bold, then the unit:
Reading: **6.75** MPa
